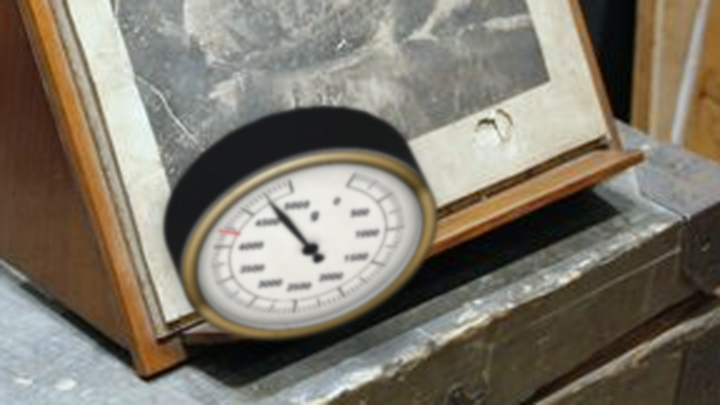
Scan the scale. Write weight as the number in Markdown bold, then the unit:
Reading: **4750** g
